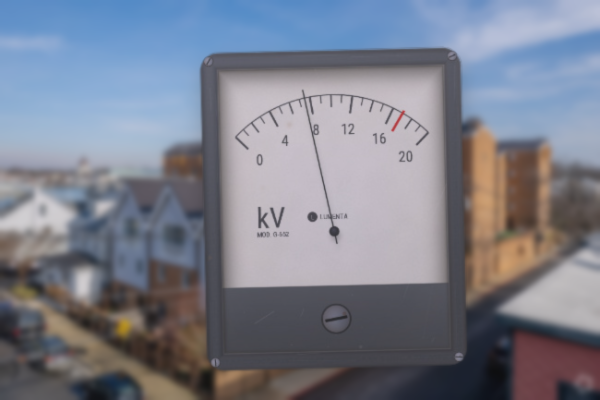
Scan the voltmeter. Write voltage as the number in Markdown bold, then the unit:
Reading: **7.5** kV
